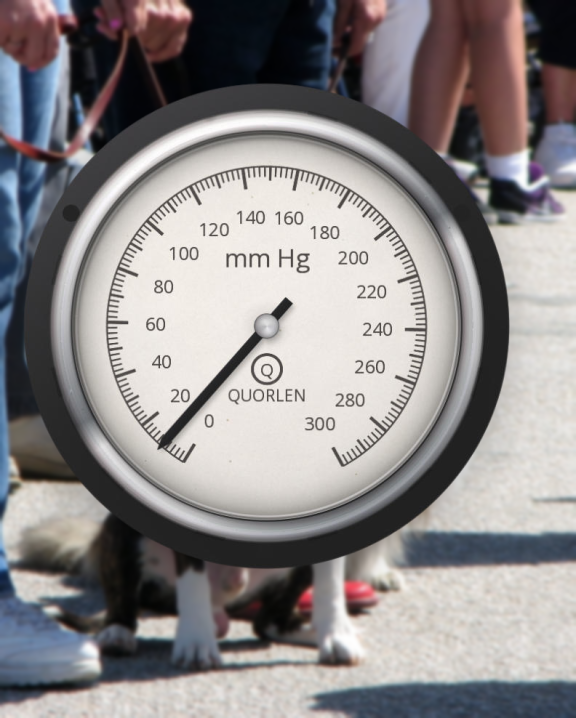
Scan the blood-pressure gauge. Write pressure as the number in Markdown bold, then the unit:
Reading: **10** mmHg
